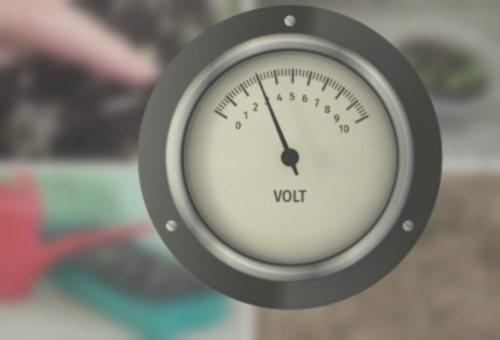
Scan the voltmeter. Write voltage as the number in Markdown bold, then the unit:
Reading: **3** V
